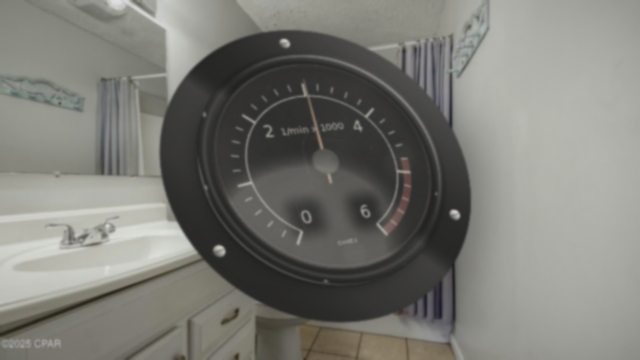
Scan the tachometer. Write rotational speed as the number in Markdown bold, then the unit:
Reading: **3000** rpm
